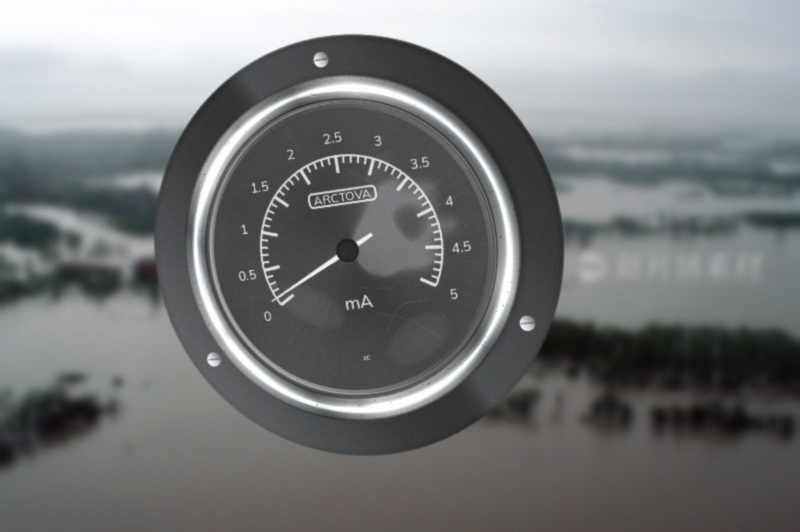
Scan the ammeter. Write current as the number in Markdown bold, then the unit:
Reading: **0.1** mA
